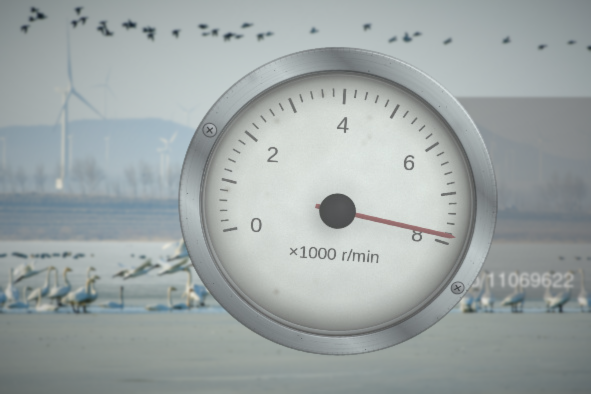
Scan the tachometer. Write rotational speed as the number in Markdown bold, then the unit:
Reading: **7800** rpm
